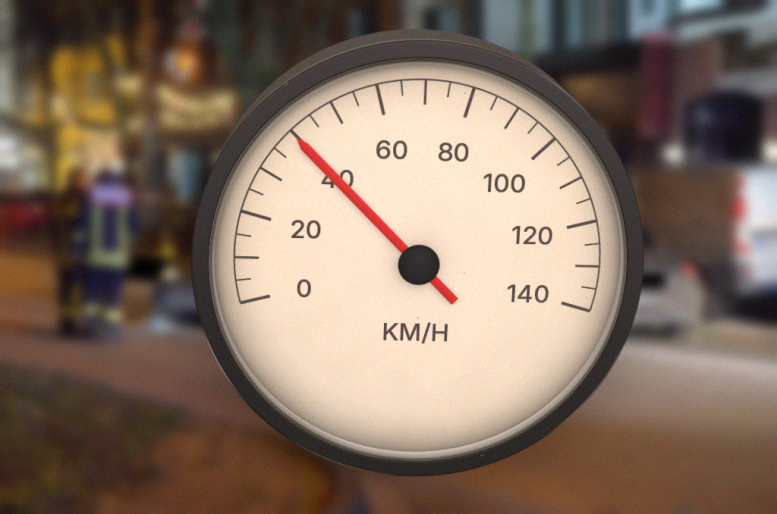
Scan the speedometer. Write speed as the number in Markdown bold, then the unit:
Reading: **40** km/h
